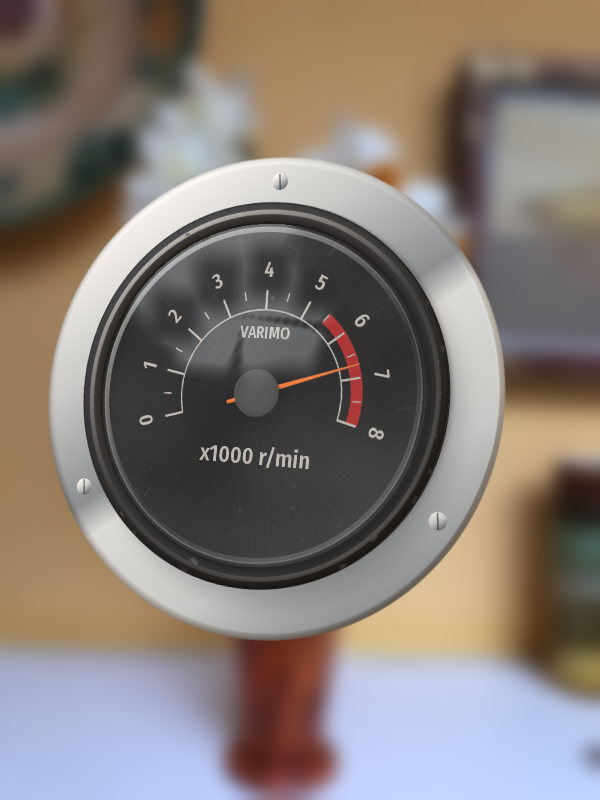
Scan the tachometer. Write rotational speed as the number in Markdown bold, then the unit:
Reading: **6750** rpm
